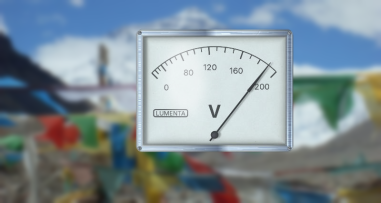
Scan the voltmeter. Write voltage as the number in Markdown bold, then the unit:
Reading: **190** V
